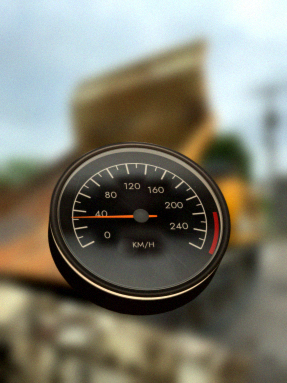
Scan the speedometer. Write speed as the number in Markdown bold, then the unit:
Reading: **30** km/h
